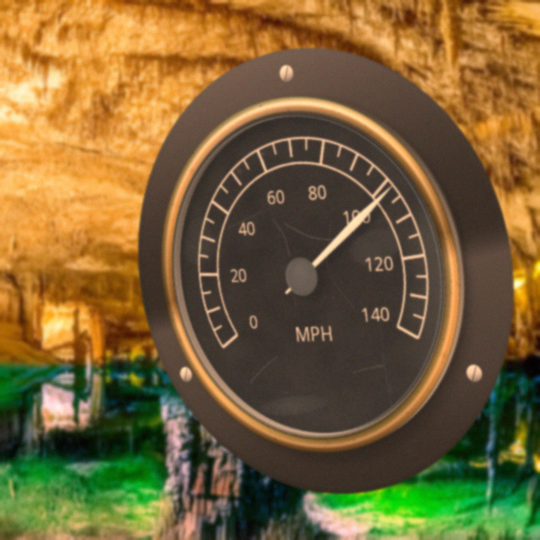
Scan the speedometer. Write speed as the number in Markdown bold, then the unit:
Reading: **102.5** mph
